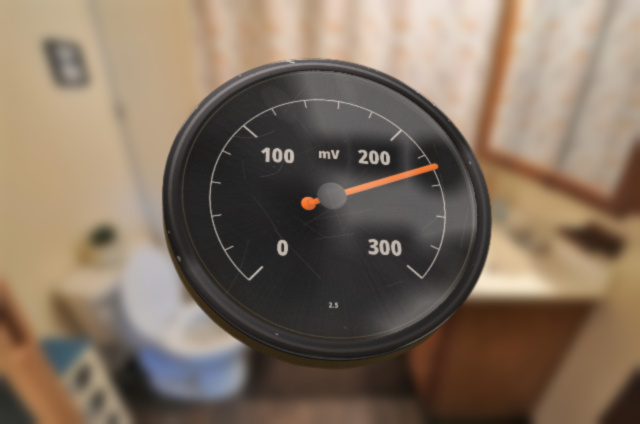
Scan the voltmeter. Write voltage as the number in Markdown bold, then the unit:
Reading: **230** mV
